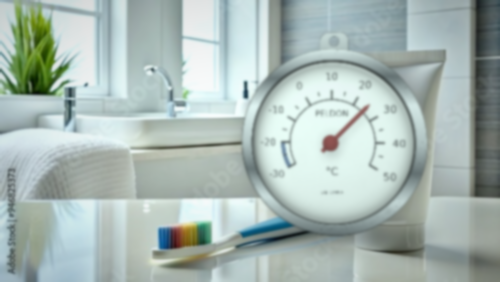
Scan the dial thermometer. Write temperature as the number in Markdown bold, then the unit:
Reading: **25** °C
